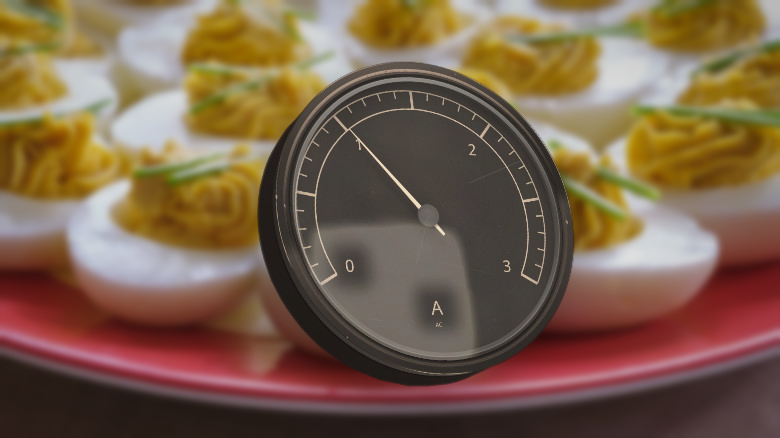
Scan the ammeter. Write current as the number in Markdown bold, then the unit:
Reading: **1** A
